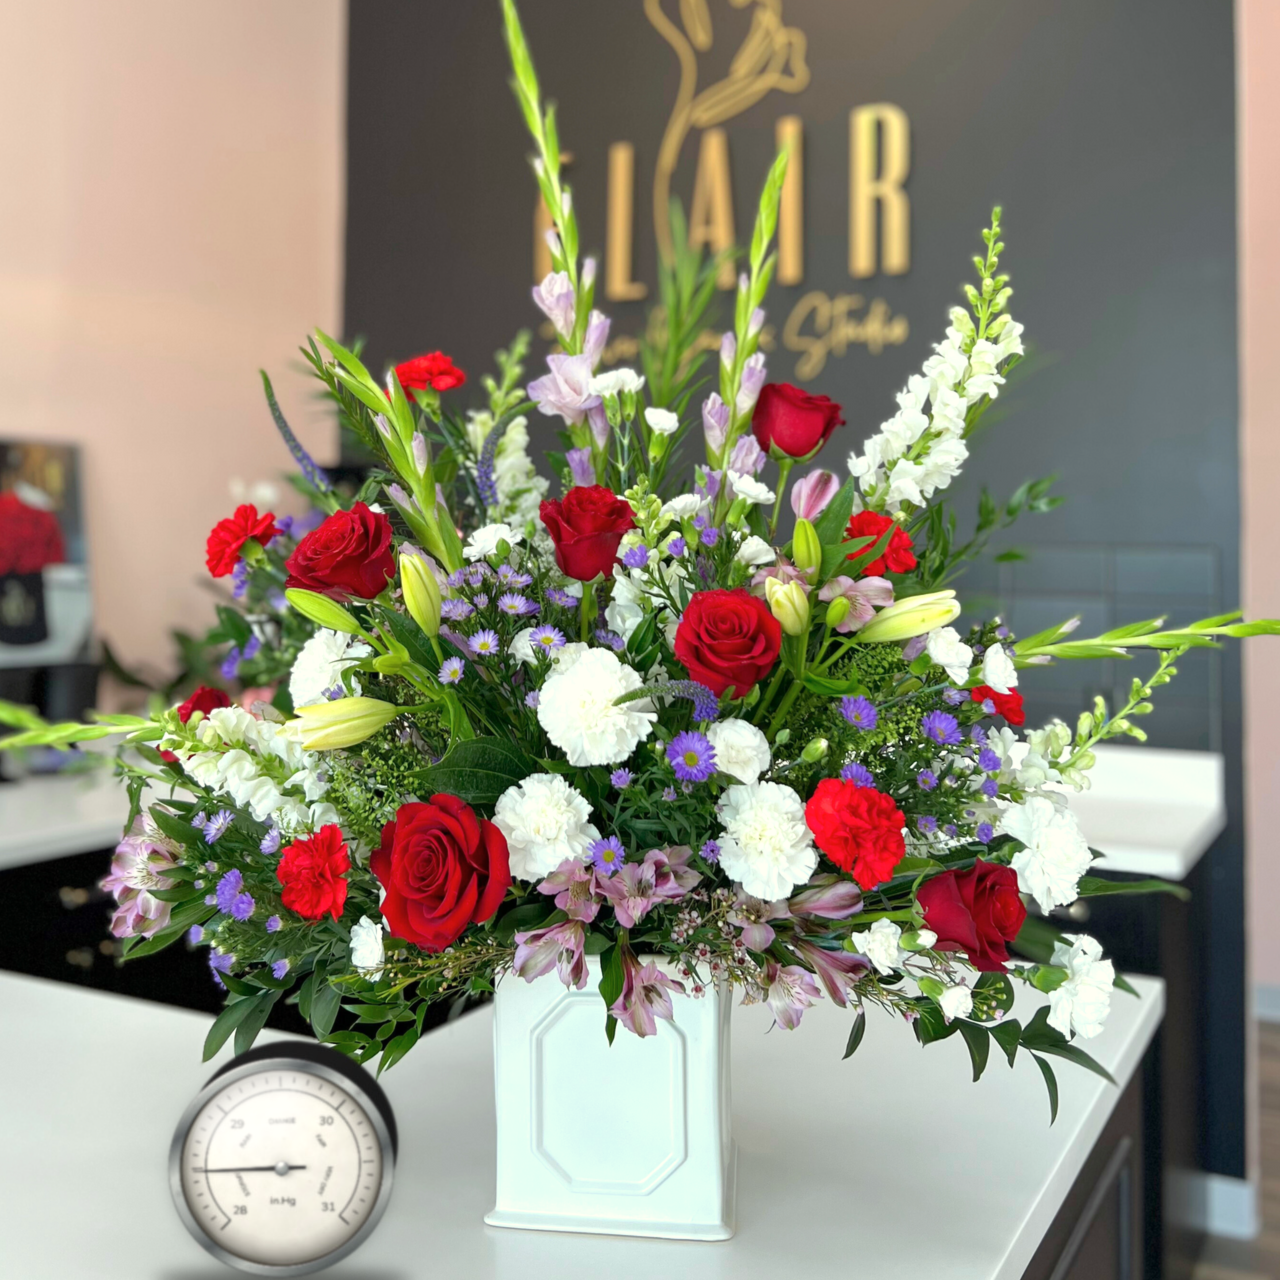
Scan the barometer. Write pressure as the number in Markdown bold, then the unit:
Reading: **28.5** inHg
